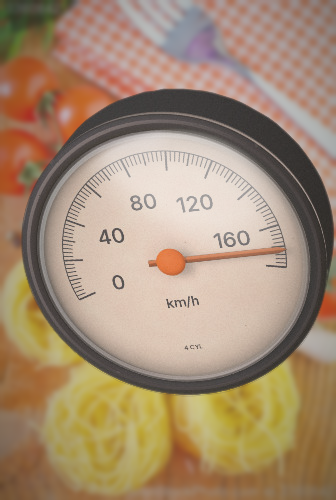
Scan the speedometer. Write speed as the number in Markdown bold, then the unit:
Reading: **170** km/h
